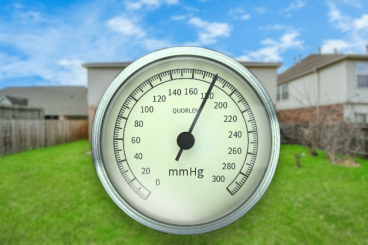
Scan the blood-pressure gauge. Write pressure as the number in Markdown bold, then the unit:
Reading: **180** mmHg
